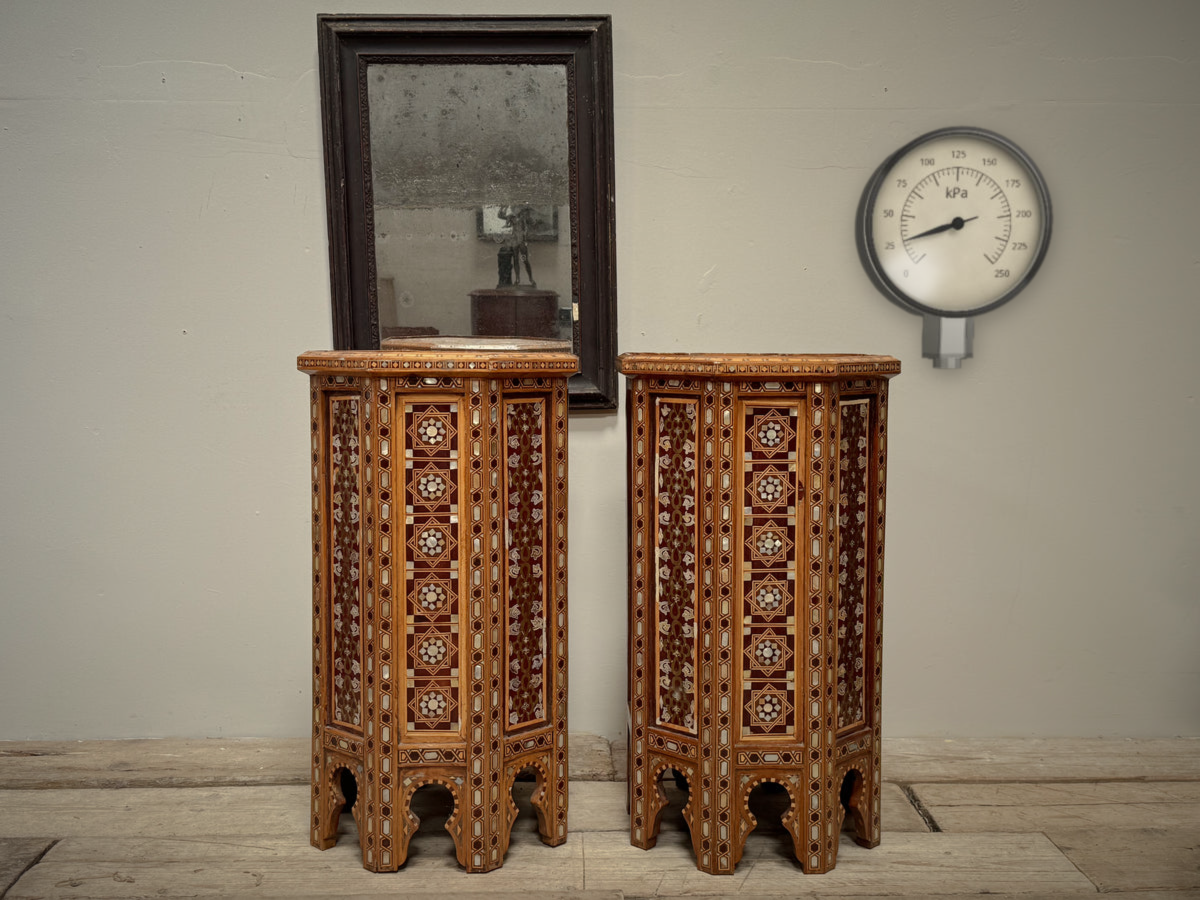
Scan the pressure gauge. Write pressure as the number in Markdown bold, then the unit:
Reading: **25** kPa
